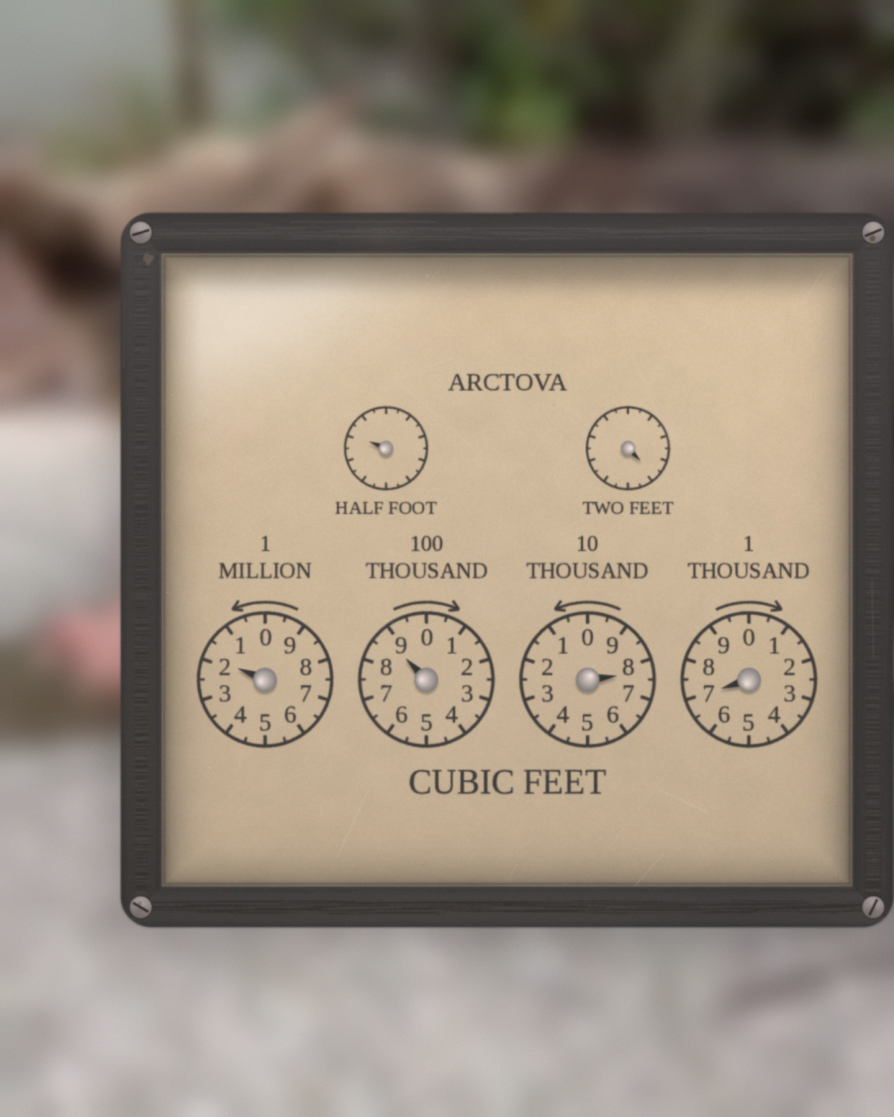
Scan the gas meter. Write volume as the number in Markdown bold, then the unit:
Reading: **187700** ft³
